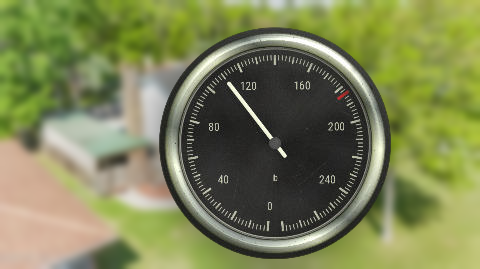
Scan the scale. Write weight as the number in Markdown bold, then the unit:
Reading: **110** lb
